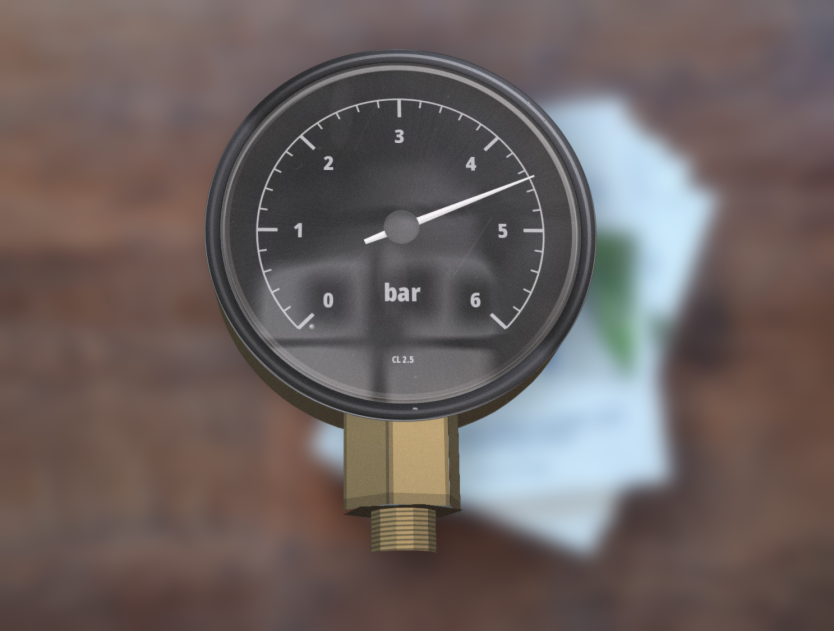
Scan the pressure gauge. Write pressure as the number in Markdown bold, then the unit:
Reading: **4.5** bar
